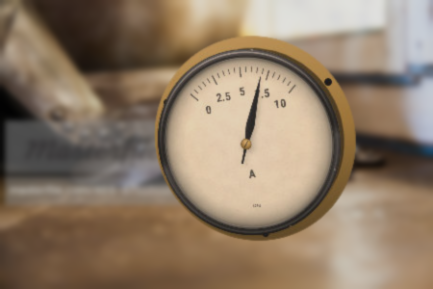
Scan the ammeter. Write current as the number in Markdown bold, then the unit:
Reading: **7** A
